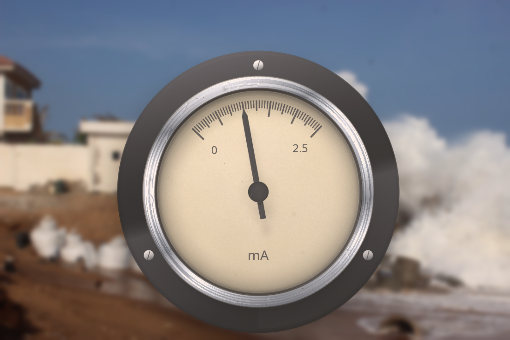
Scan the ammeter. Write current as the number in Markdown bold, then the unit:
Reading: **1** mA
